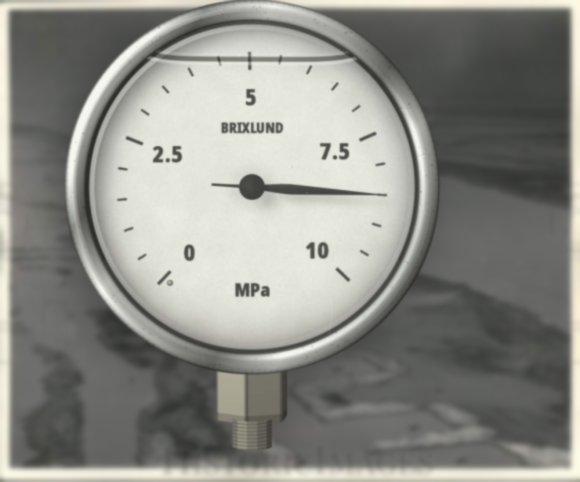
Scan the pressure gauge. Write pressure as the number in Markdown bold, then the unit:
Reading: **8.5** MPa
